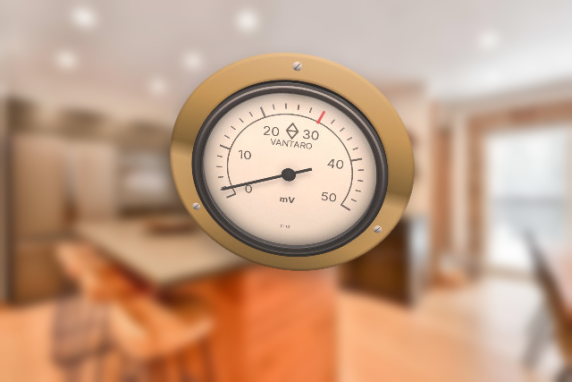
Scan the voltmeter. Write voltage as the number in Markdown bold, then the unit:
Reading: **2** mV
